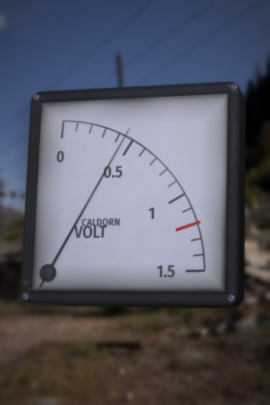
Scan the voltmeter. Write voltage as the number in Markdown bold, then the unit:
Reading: **0.45** V
